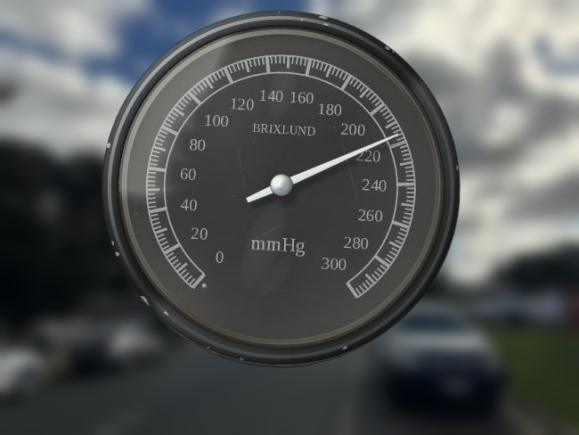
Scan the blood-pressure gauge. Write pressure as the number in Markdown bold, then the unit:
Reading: **216** mmHg
